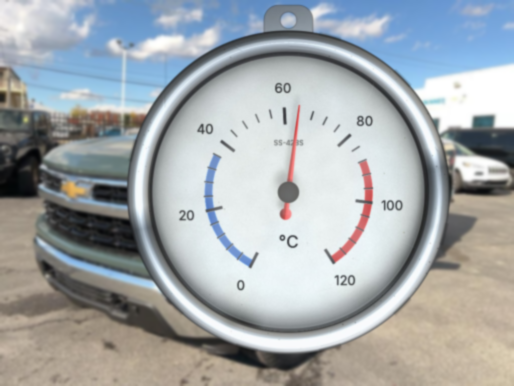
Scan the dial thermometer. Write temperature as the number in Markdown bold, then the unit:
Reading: **64** °C
